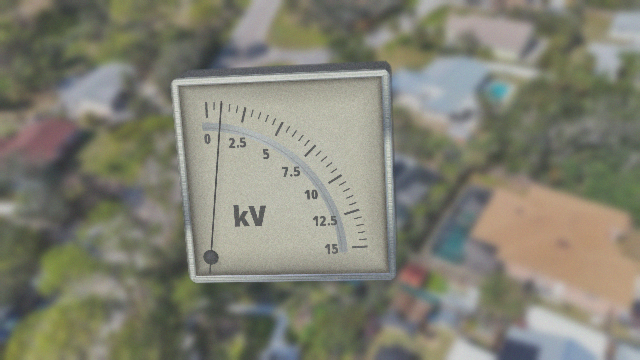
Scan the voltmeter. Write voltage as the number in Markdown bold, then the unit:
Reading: **1** kV
